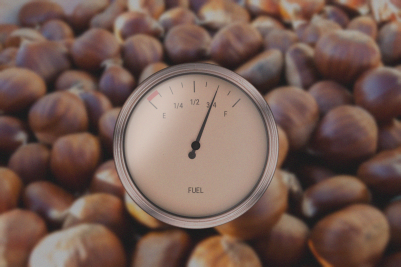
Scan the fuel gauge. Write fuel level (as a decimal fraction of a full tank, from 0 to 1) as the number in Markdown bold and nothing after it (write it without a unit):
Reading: **0.75**
